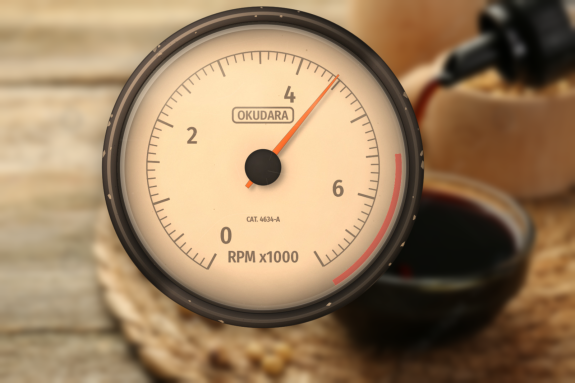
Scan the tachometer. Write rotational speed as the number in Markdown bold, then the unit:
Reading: **4450** rpm
